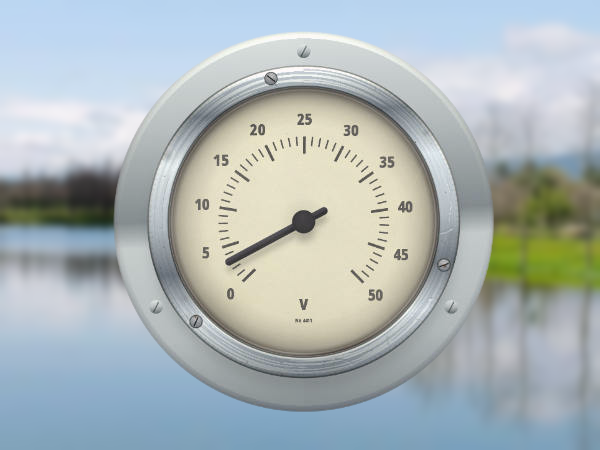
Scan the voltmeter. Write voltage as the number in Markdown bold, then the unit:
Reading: **3** V
